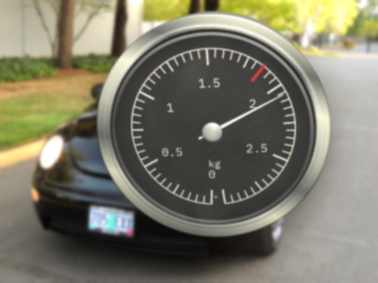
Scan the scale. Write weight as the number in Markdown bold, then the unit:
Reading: **2.05** kg
